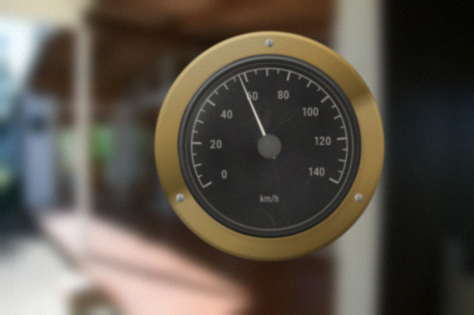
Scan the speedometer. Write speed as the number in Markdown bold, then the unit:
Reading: **57.5** km/h
